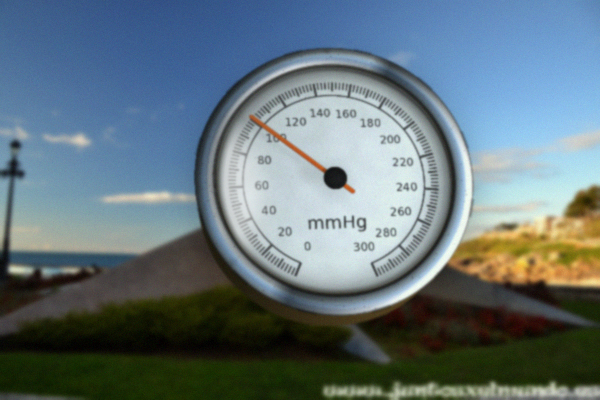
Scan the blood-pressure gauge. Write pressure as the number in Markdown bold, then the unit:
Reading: **100** mmHg
